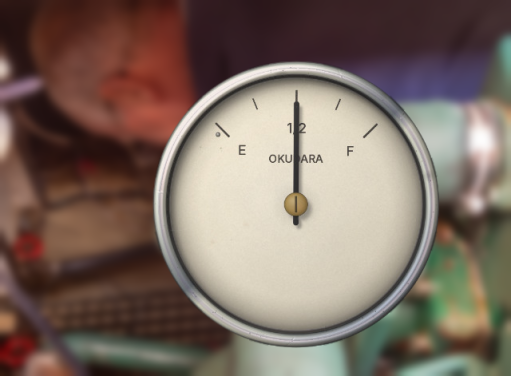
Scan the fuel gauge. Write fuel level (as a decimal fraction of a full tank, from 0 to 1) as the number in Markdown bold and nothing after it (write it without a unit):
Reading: **0.5**
